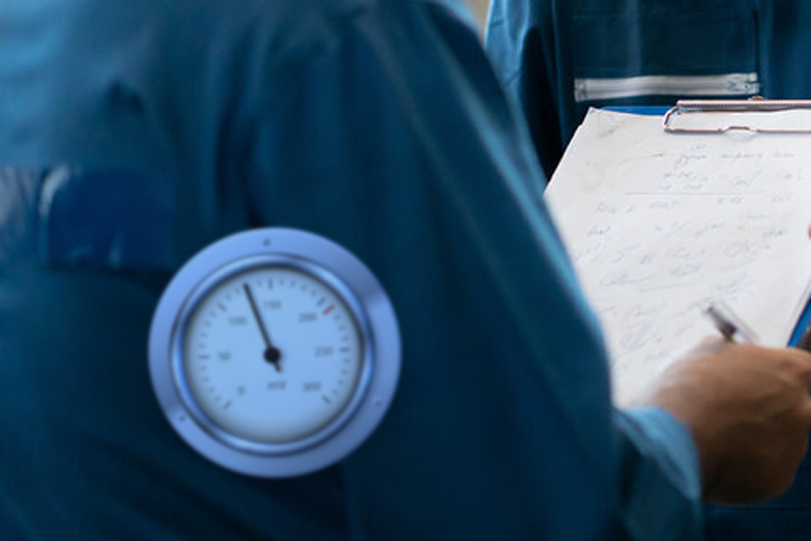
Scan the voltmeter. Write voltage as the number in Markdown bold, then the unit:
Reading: **130** mV
